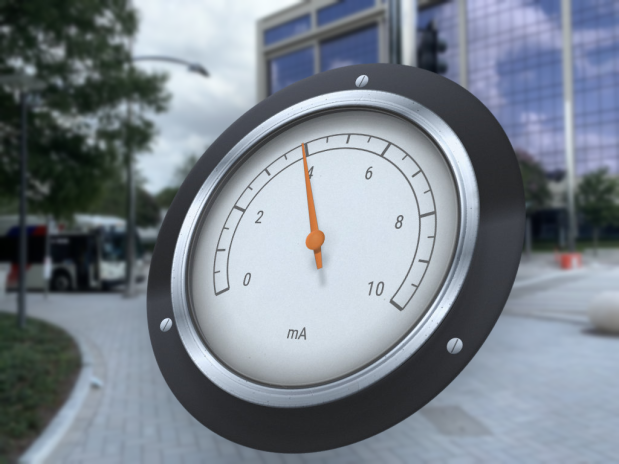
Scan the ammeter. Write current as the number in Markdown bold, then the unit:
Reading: **4** mA
